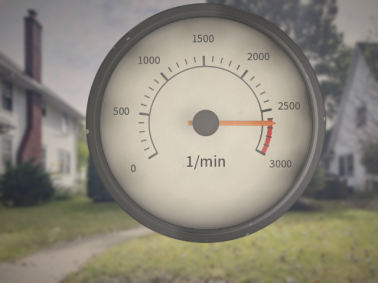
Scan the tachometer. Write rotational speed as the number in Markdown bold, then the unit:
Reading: **2650** rpm
